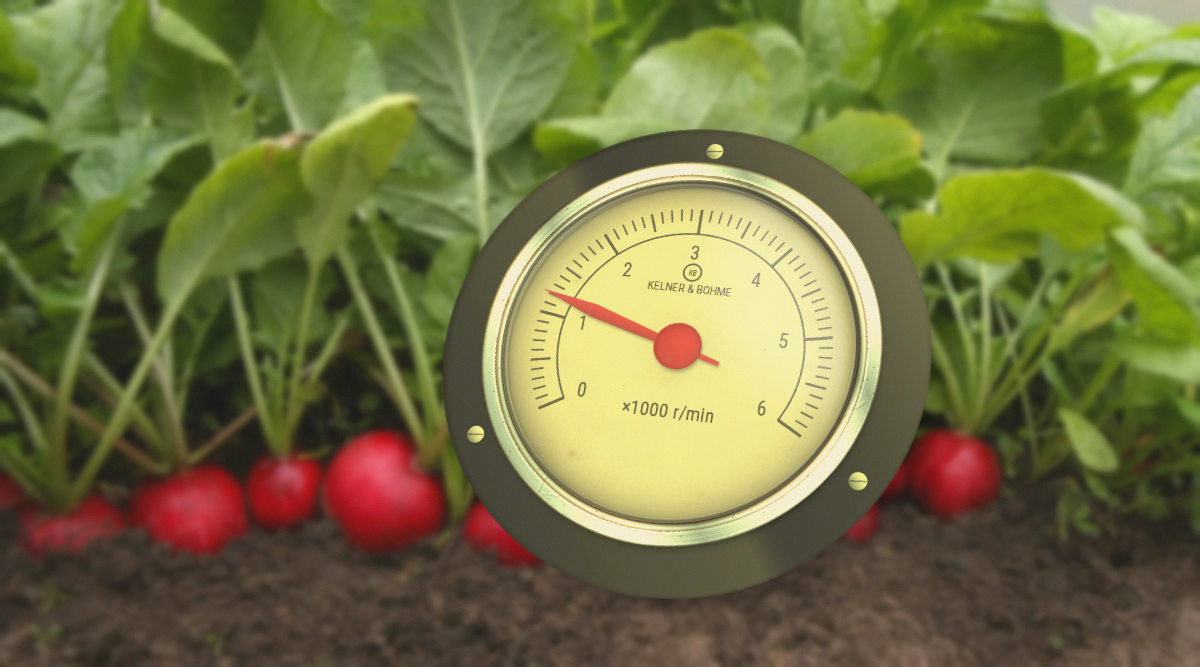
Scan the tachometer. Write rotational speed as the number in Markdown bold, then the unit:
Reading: **1200** rpm
